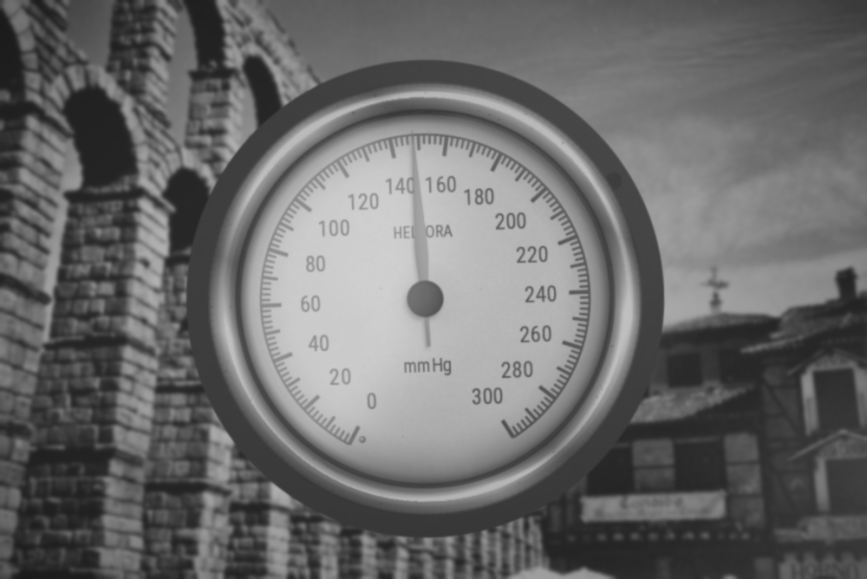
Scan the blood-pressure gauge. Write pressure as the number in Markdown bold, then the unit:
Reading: **148** mmHg
